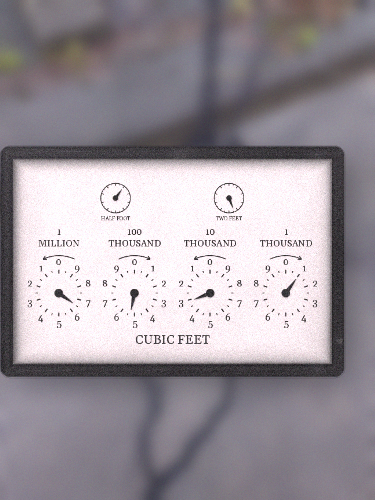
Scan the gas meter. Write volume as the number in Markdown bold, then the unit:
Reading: **653100** ft³
